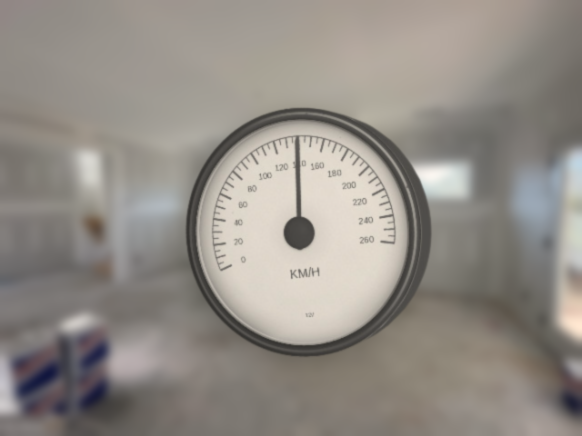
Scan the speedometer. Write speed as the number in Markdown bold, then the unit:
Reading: **140** km/h
